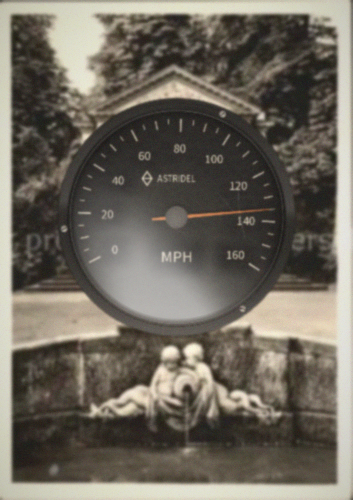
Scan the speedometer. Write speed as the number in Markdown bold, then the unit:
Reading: **135** mph
